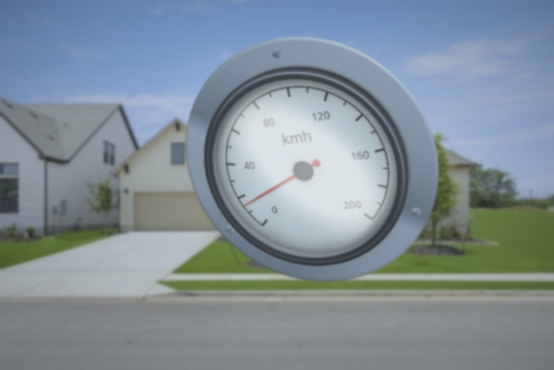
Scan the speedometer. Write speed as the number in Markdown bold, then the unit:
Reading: **15** km/h
